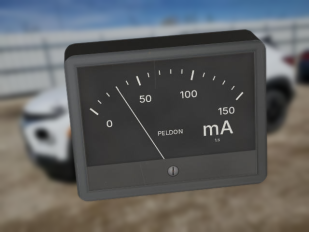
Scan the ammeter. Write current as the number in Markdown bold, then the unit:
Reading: **30** mA
